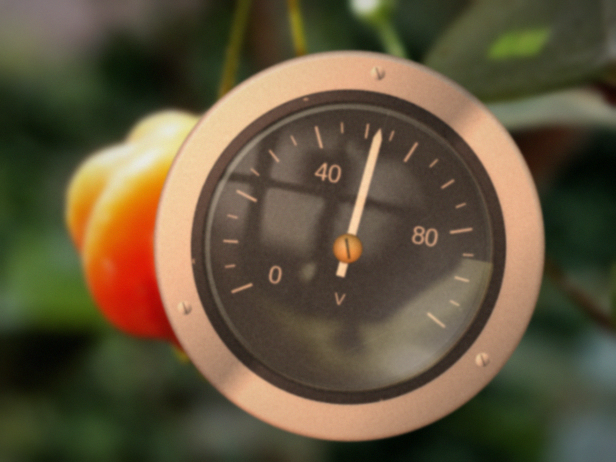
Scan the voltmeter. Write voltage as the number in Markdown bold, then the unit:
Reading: **52.5** V
